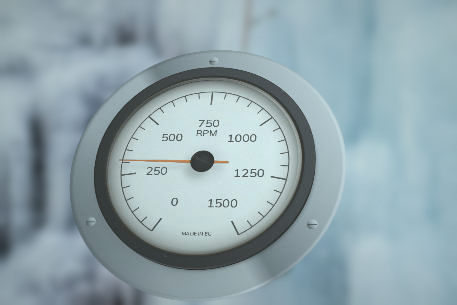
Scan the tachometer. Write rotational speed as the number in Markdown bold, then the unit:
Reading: **300** rpm
